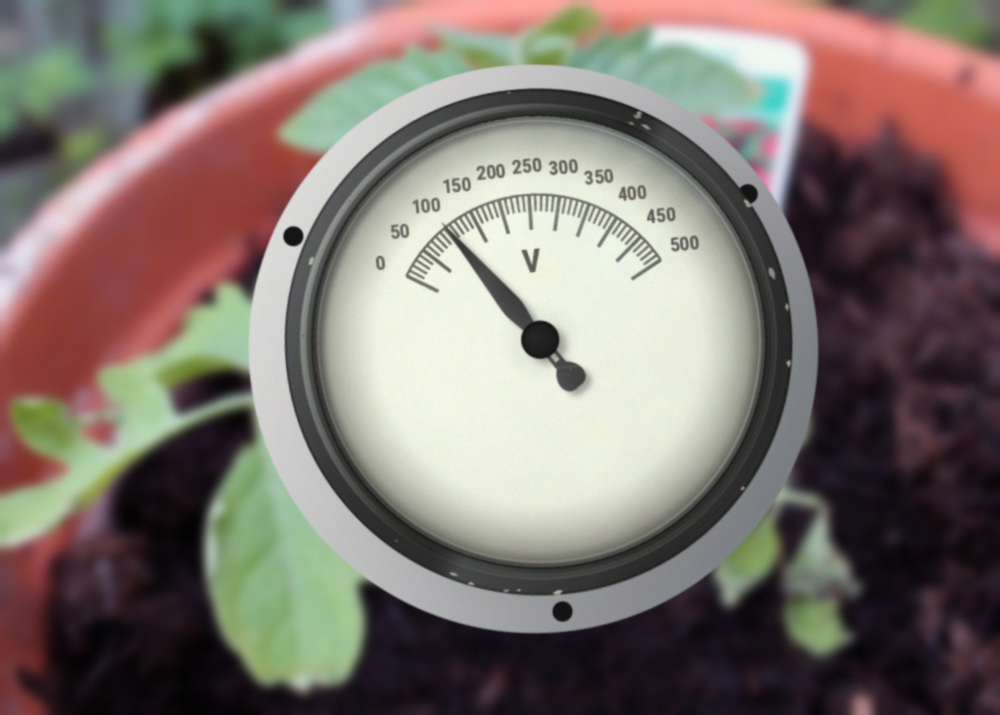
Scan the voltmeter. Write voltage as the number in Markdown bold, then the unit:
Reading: **100** V
